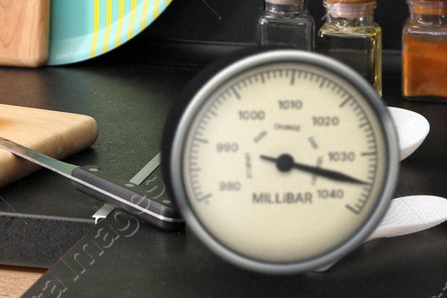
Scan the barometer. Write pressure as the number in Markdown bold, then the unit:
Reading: **1035** mbar
